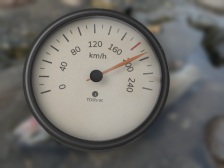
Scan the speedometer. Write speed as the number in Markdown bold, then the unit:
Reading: **195** km/h
